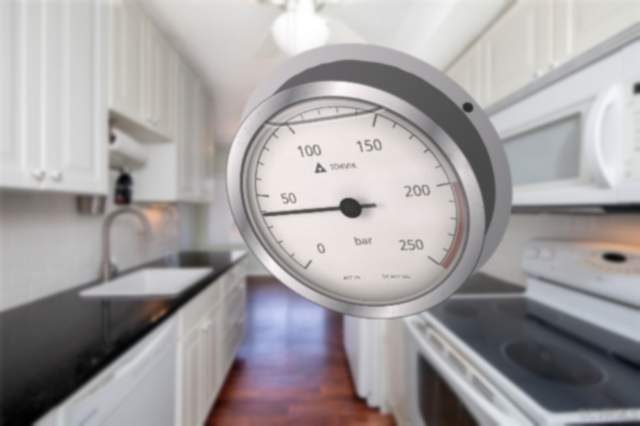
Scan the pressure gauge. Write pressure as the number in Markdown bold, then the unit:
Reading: **40** bar
